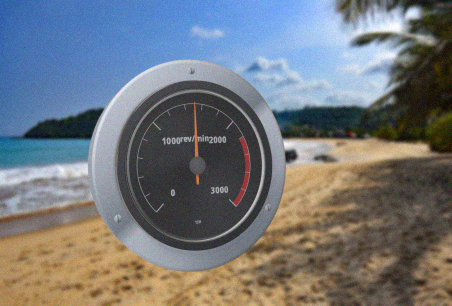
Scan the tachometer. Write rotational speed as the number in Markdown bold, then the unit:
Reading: **1500** rpm
